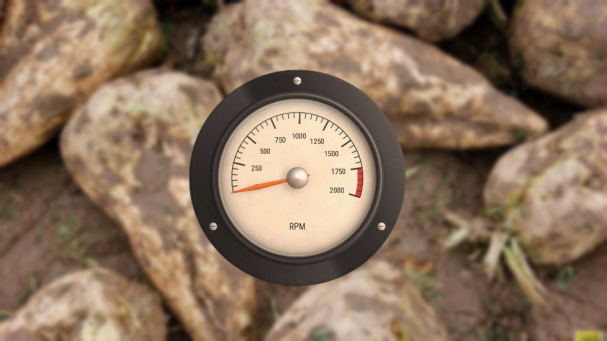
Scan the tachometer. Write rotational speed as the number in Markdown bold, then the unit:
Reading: **0** rpm
